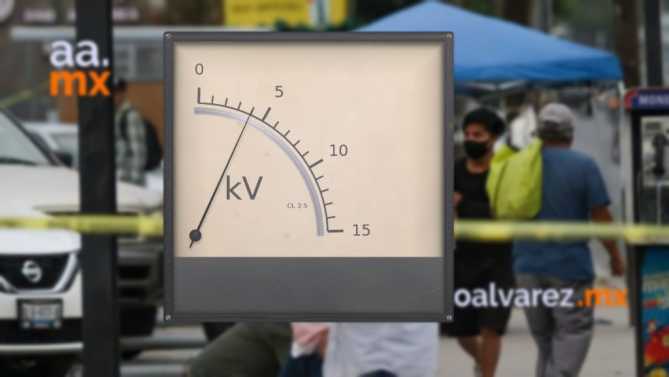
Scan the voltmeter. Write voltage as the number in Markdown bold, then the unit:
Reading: **4** kV
